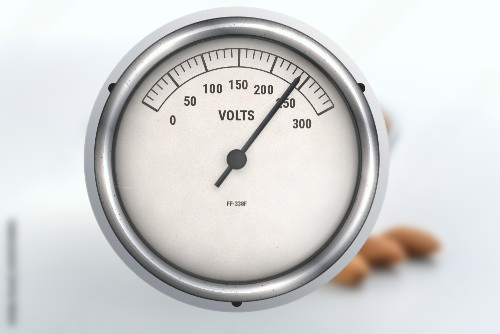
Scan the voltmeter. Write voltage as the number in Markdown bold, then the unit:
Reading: **240** V
